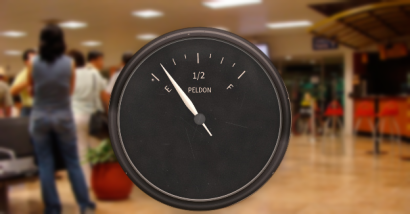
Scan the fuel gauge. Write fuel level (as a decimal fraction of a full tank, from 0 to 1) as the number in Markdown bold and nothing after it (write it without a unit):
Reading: **0.125**
